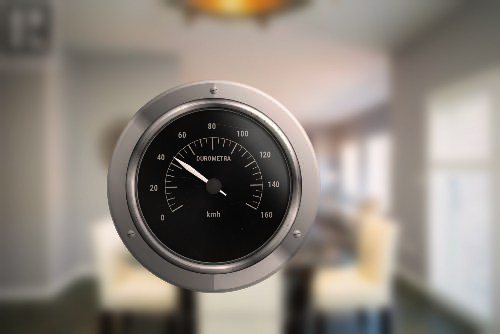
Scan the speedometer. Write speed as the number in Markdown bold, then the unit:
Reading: **45** km/h
